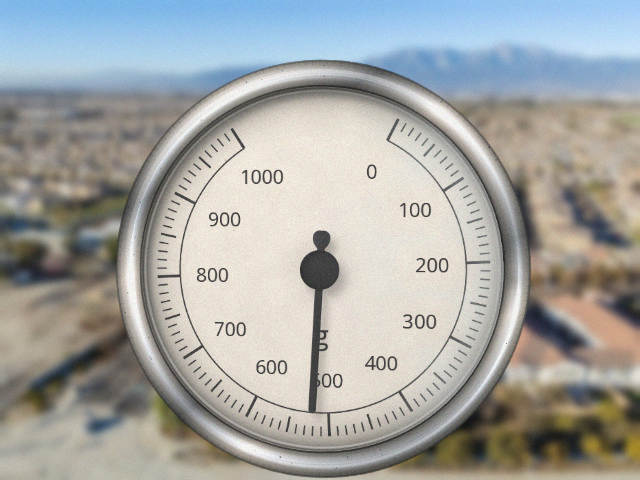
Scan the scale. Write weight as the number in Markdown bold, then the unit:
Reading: **520** g
